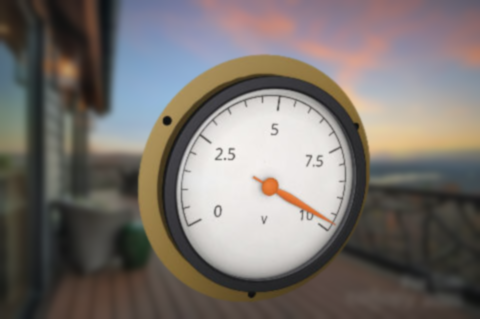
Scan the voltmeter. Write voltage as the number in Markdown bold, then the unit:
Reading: **9.75** V
